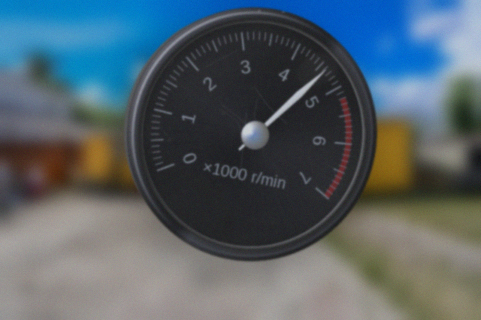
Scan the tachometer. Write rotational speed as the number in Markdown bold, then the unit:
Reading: **4600** rpm
